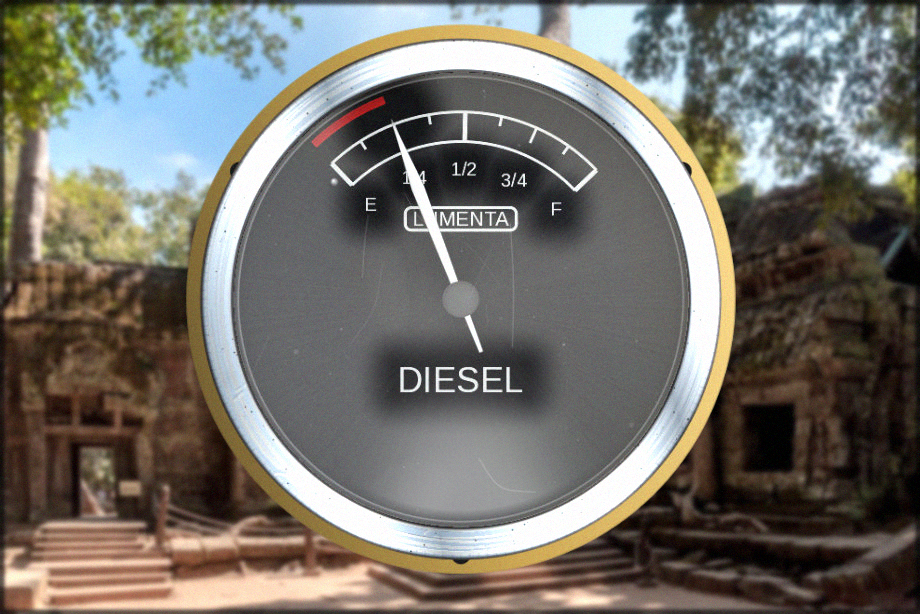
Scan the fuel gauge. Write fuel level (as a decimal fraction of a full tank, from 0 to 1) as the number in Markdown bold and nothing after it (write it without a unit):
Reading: **0.25**
